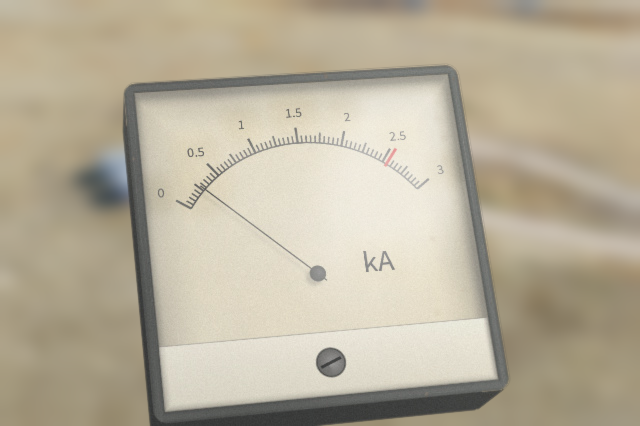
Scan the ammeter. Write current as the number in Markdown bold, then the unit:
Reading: **0.25** kA
